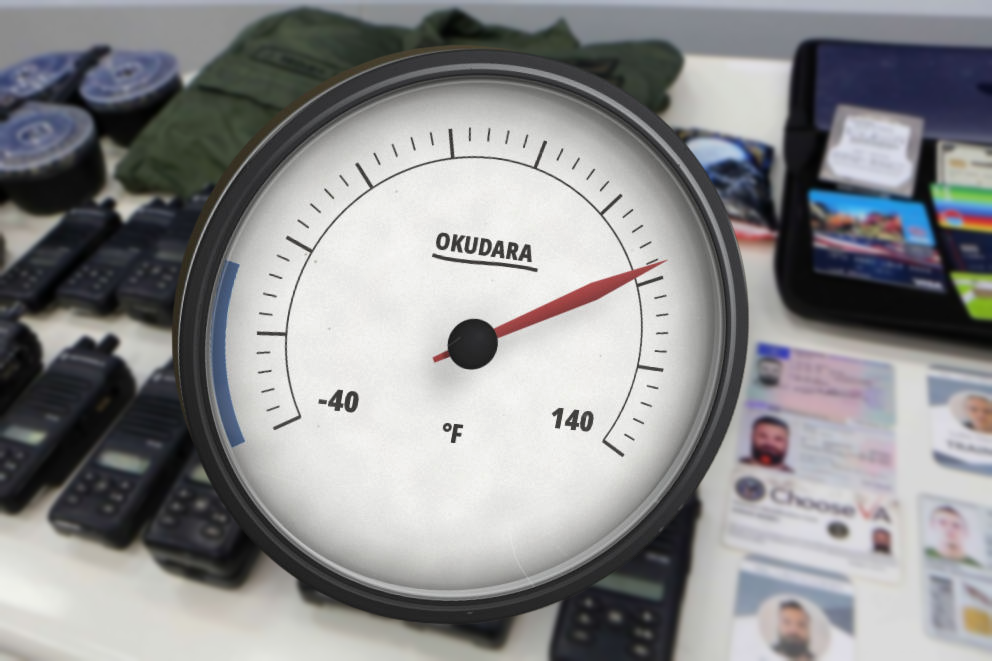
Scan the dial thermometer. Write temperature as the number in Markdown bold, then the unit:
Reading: **96** °F
